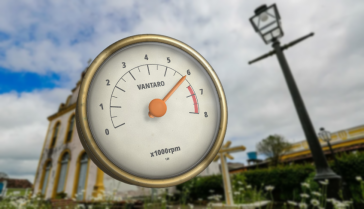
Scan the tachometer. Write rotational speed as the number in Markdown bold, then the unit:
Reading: **6000** rpm
